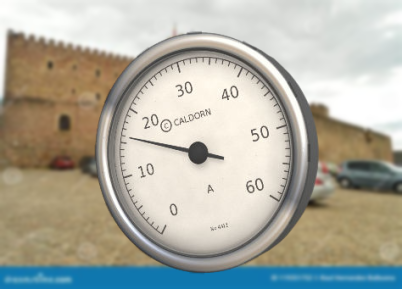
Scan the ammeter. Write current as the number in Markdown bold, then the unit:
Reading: **16** A
